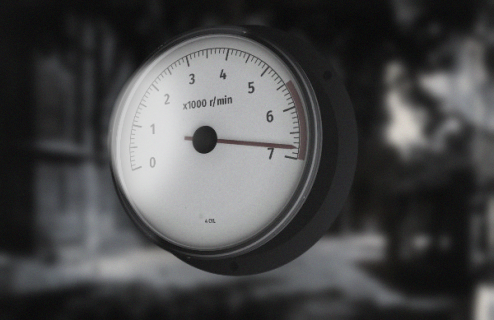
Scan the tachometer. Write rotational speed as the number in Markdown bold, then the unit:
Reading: **6800** rpm
